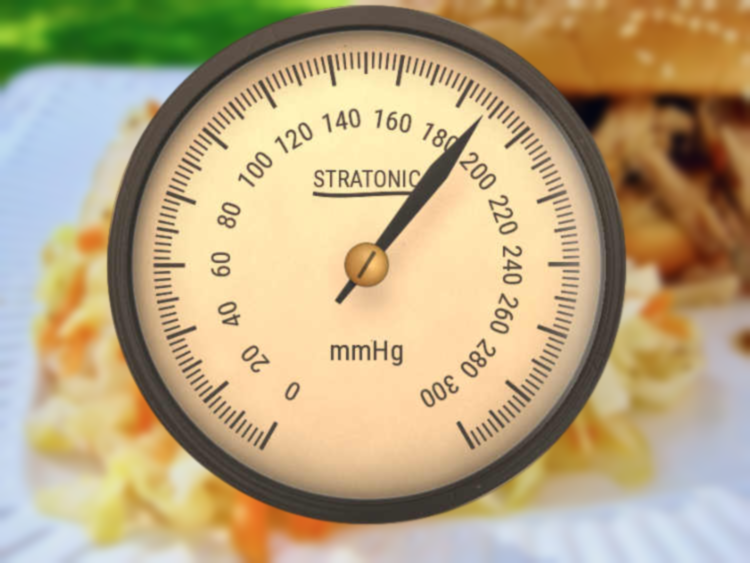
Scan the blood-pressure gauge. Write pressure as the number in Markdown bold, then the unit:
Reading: **188** mmHg
